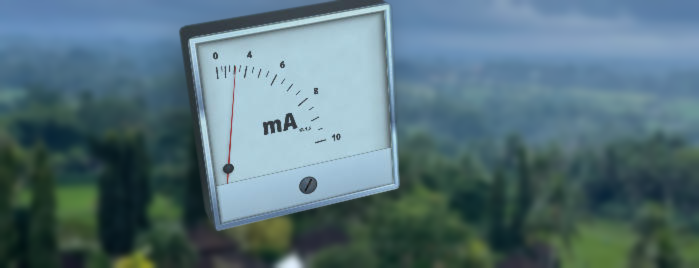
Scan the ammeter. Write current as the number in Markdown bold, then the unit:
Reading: **3** mA
